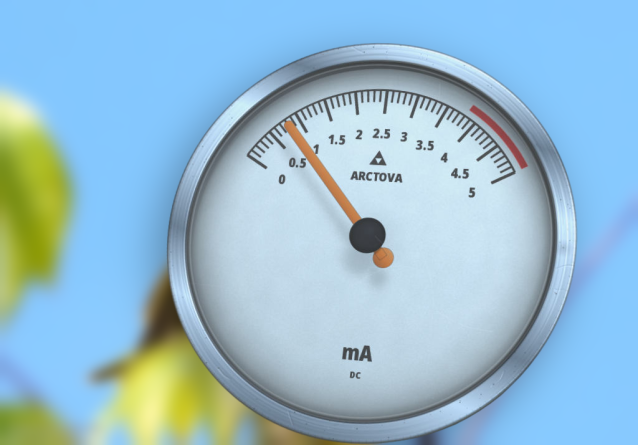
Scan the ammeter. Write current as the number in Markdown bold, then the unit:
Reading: **0.8** mA
